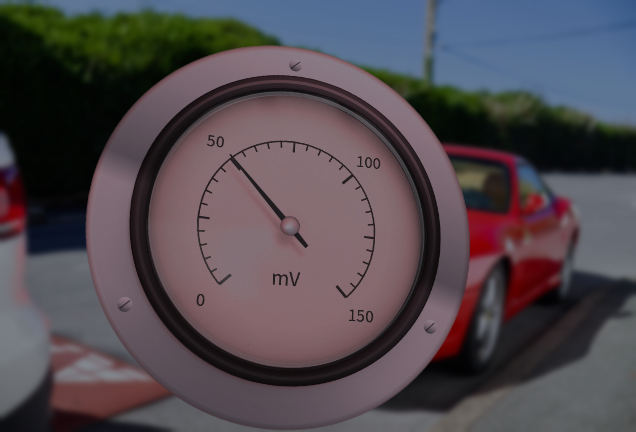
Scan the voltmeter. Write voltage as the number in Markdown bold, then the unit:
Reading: **50** mV
